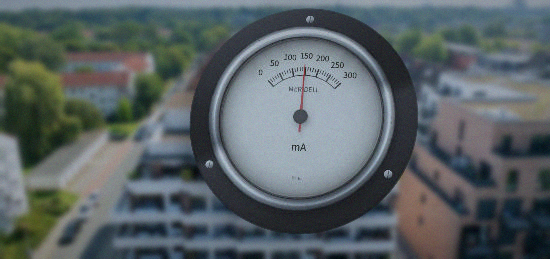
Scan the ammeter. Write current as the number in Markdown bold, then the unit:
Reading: **150** mA
